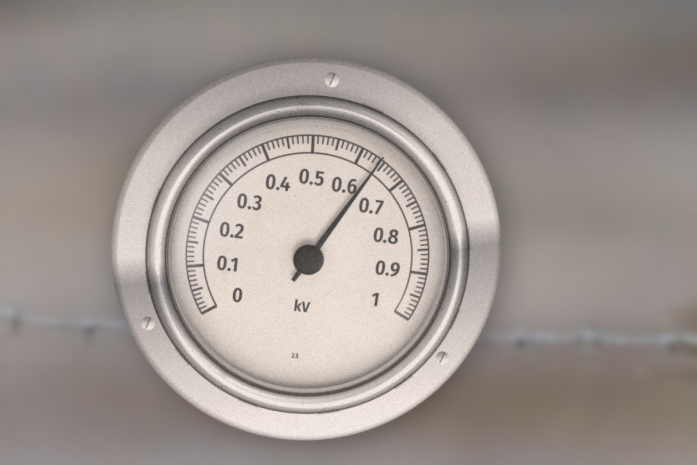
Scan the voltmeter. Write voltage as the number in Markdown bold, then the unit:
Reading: **0.64** kV
